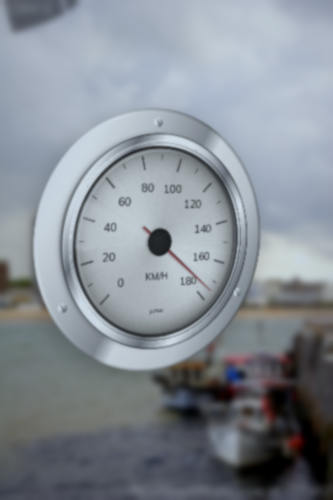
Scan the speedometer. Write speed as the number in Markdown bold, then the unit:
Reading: **175** km/h
